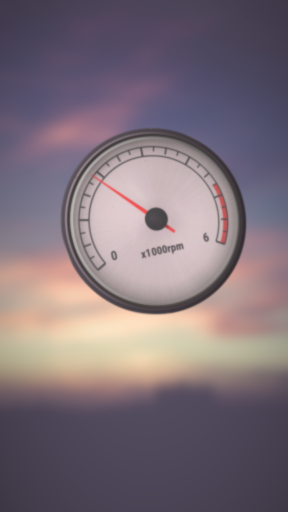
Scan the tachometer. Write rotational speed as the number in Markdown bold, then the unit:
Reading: **1875** rpm
